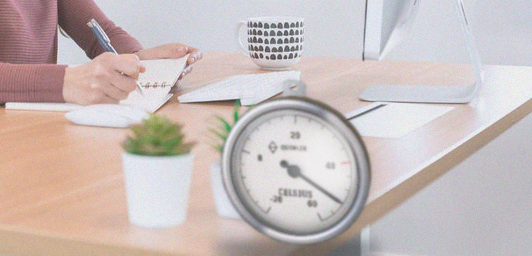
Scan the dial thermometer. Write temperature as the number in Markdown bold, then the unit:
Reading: **52** °C
